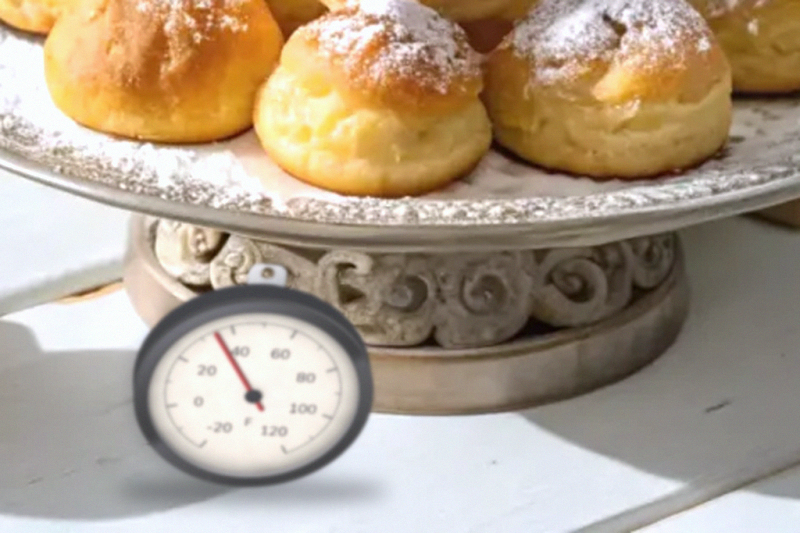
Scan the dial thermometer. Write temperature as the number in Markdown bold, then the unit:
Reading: **35** °F
